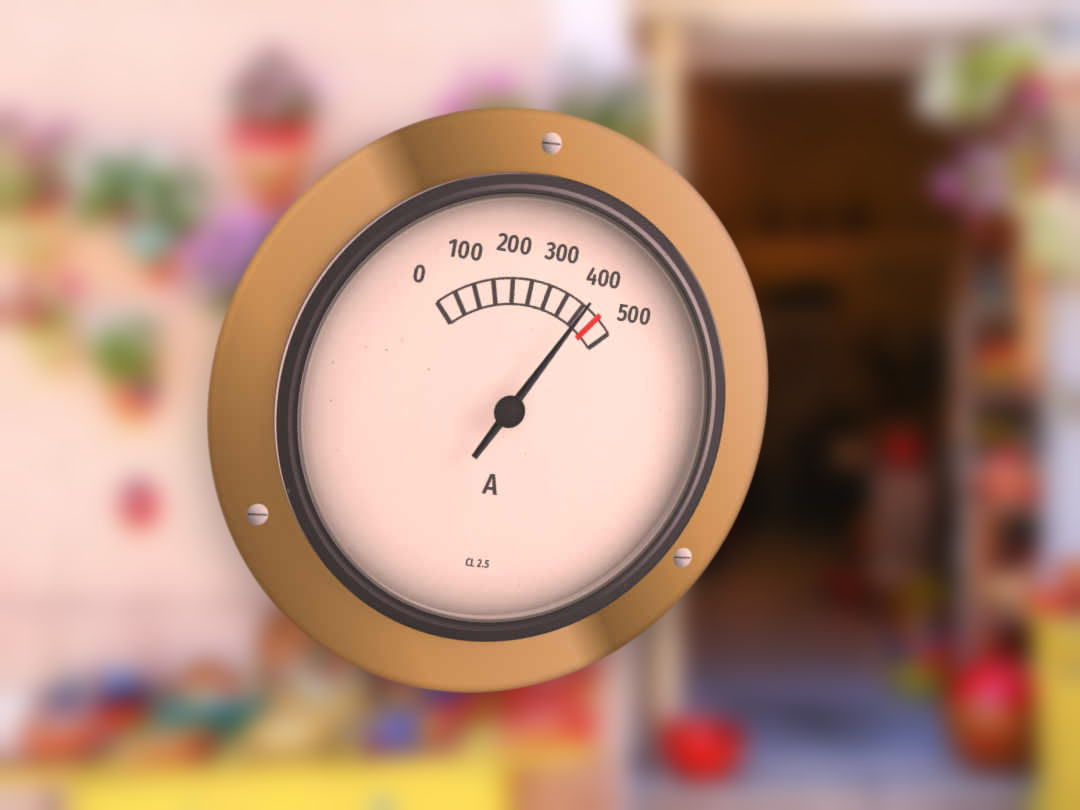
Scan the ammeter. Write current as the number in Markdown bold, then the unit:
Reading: **400** A
